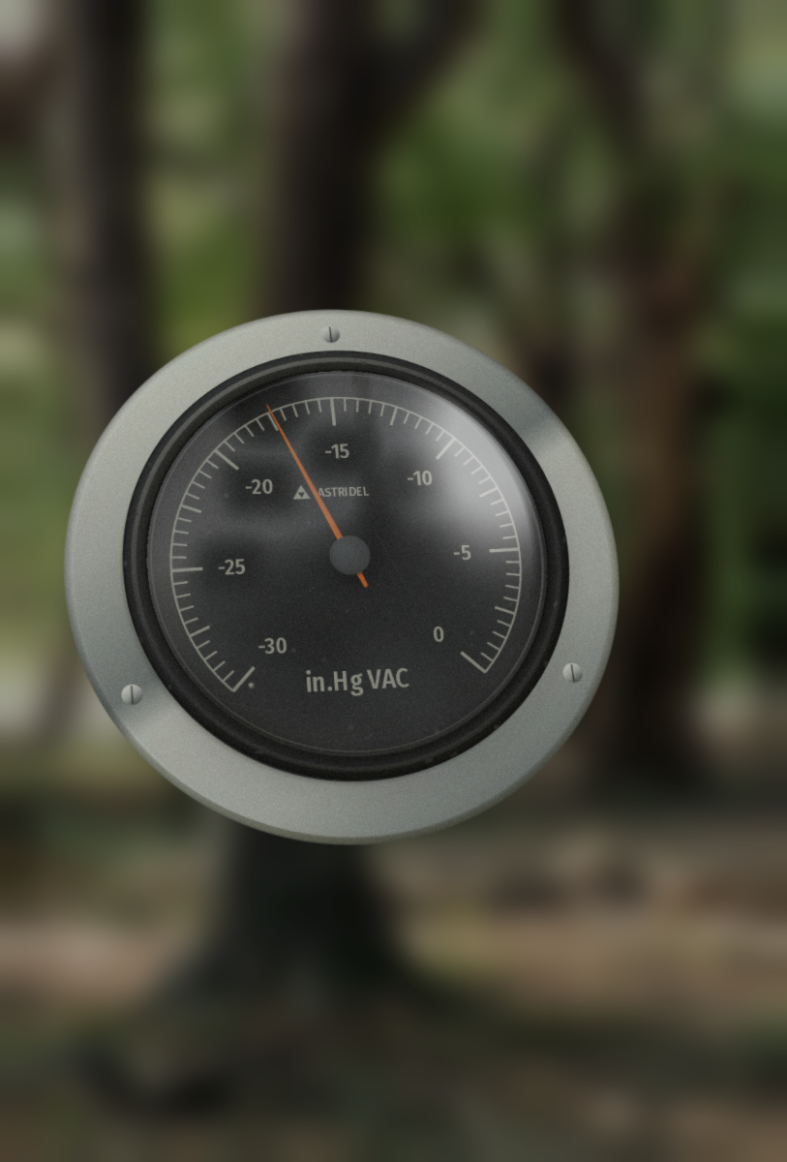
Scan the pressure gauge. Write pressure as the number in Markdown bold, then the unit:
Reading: **-17.5** inHg
